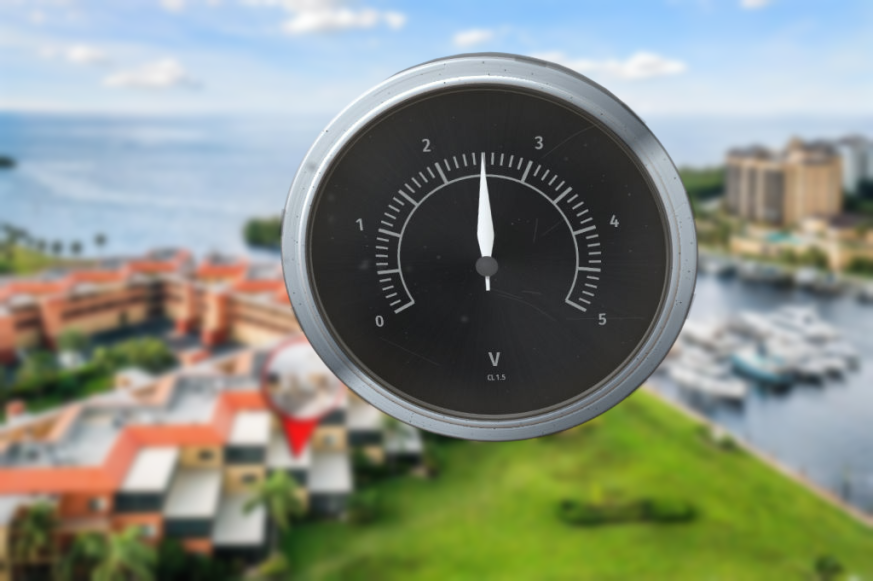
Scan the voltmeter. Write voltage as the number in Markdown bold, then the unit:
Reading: **2.5** V
